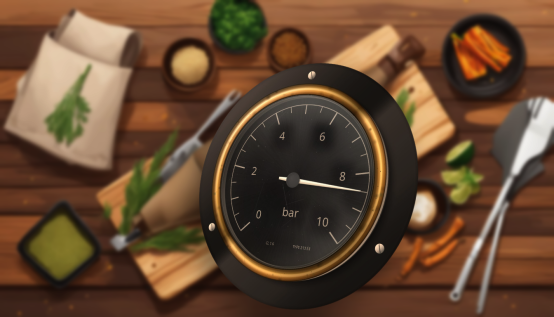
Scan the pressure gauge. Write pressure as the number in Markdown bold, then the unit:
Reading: **8.5** bar
